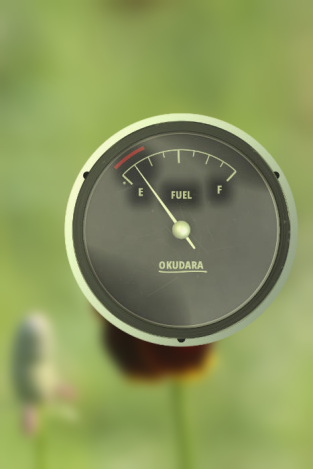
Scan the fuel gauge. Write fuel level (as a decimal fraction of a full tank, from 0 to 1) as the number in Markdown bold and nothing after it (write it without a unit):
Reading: **0.125**
